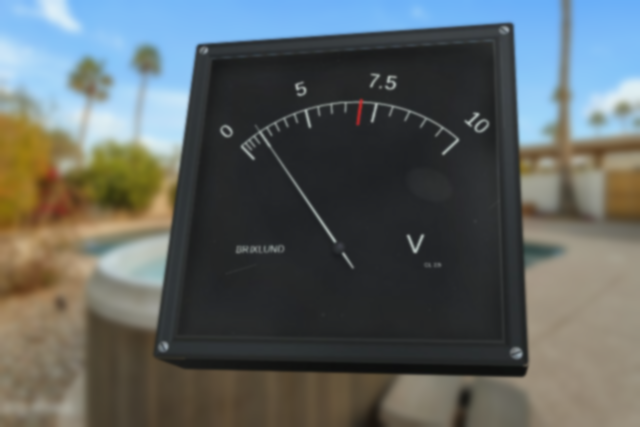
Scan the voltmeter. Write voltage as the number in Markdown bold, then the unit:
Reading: **2.5** V
